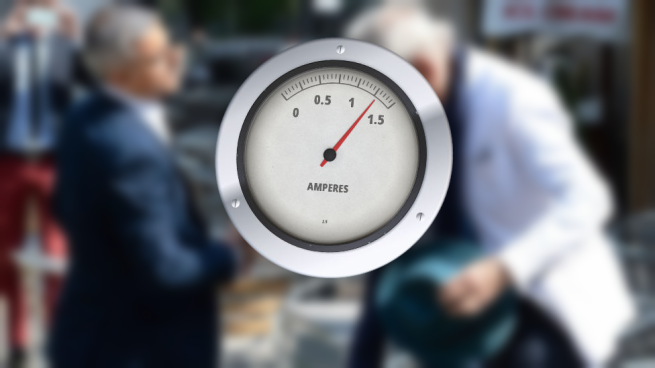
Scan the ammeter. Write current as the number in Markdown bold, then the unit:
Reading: **1.3** A
